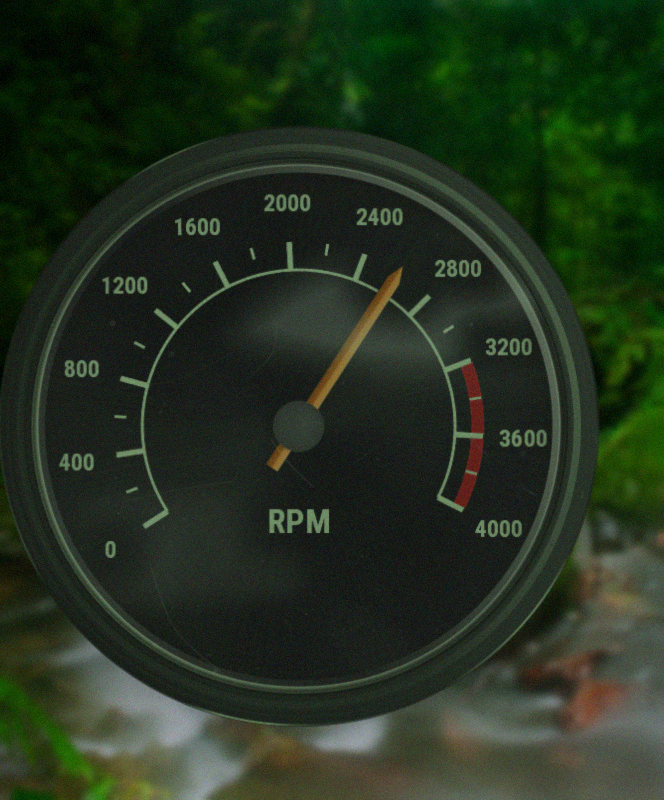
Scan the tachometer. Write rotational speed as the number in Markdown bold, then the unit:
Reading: **2600** rpm
